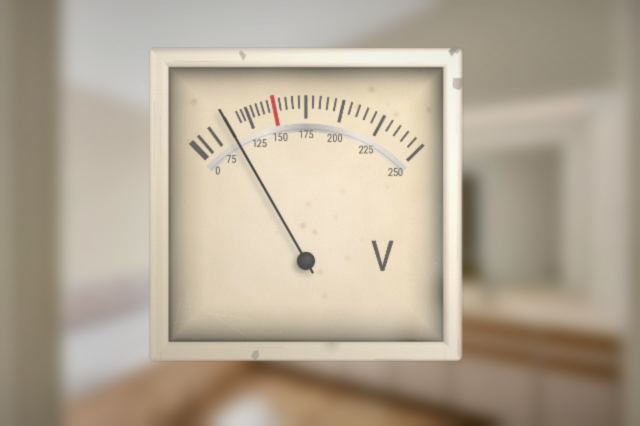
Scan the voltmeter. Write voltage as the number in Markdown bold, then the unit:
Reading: **100** V
